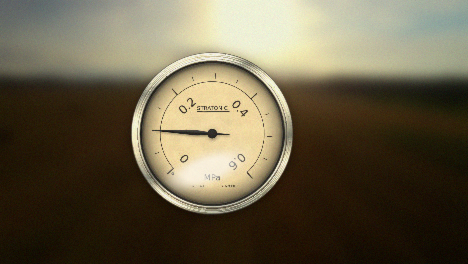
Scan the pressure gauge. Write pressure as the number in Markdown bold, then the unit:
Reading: **0.1** MPa
